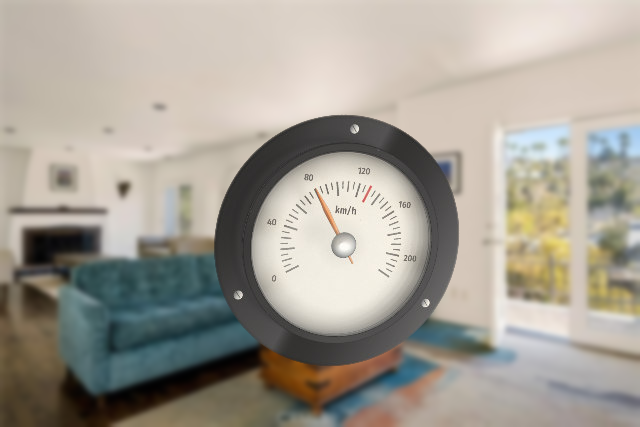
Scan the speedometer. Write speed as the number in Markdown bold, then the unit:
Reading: **80** km/h
